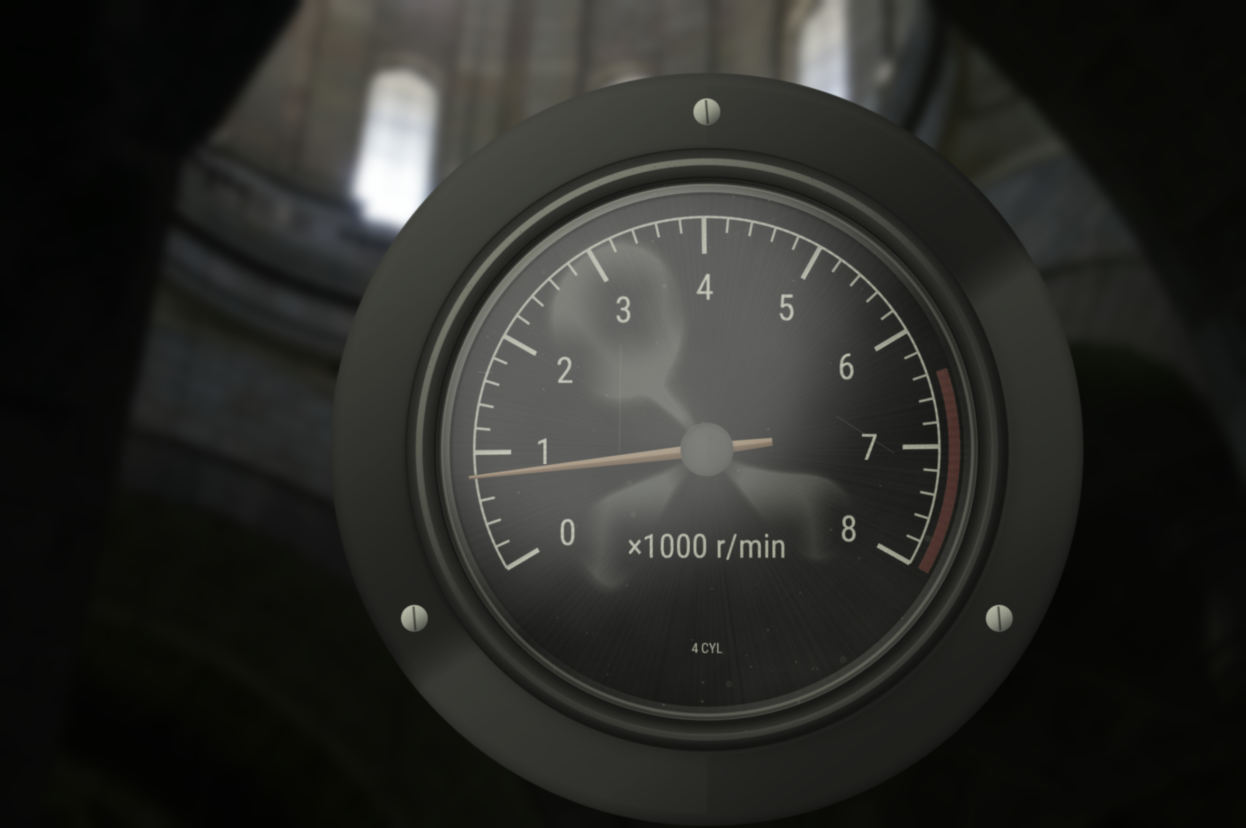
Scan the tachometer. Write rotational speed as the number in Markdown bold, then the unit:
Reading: **800** rpm
